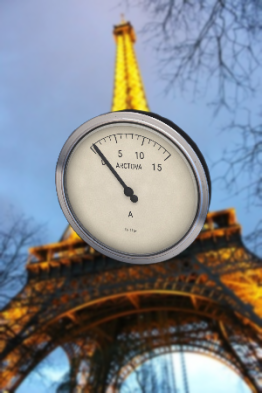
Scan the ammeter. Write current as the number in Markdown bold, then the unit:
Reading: **1** A
